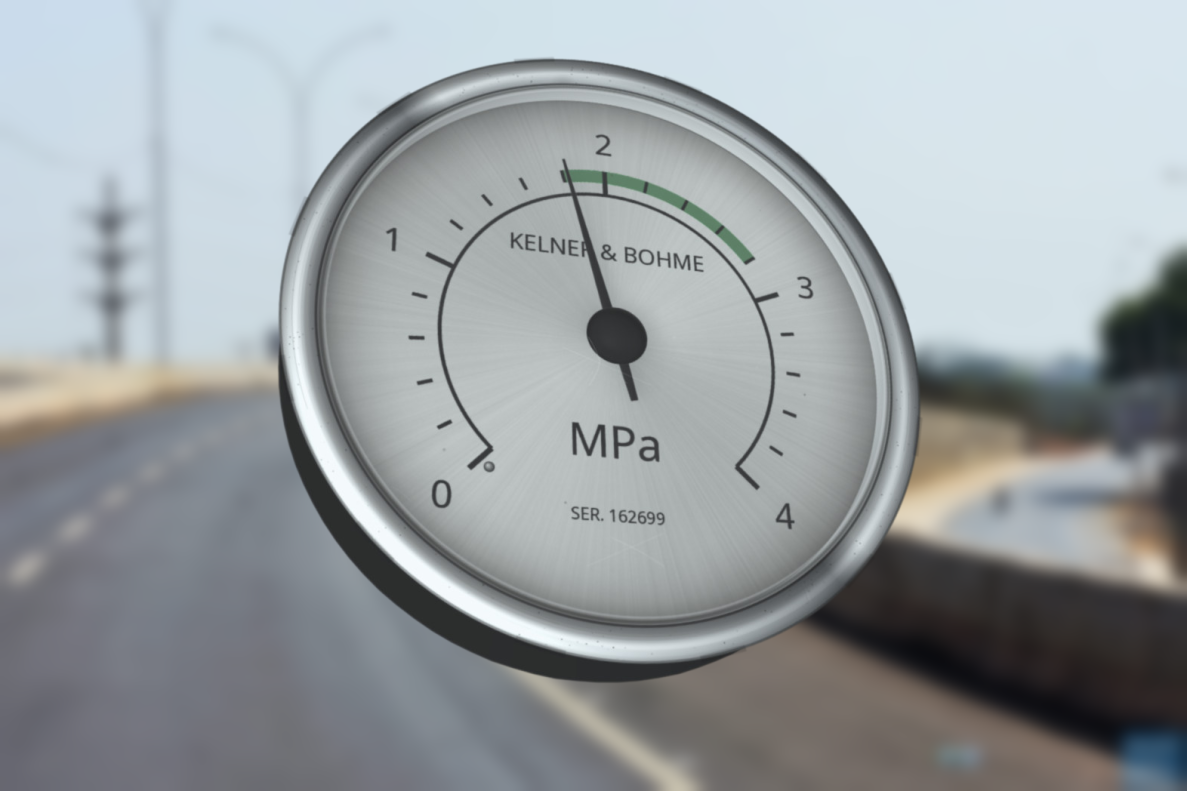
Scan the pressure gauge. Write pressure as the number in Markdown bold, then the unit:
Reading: **1.8** MPa
